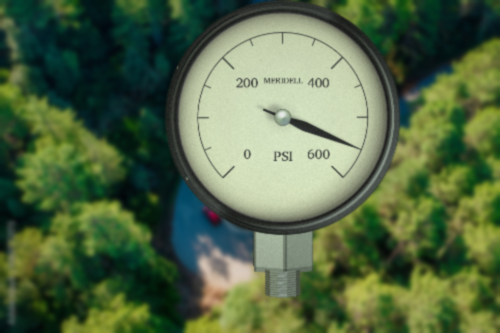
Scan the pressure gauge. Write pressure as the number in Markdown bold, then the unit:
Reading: **550** psi
